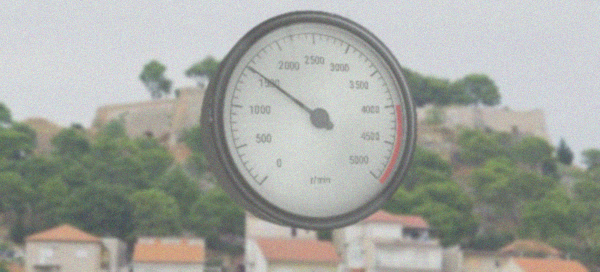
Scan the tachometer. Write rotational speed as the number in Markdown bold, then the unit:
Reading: **1500** rpm
